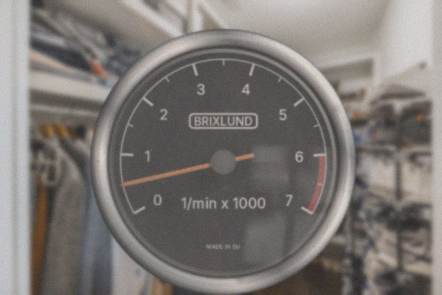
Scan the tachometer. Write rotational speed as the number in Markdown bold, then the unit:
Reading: **500** rpm
